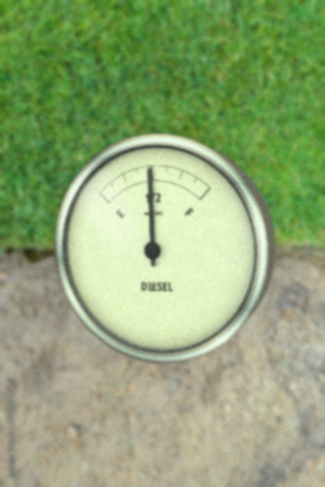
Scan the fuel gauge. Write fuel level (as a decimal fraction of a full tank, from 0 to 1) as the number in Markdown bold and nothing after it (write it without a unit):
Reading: **0.5**
